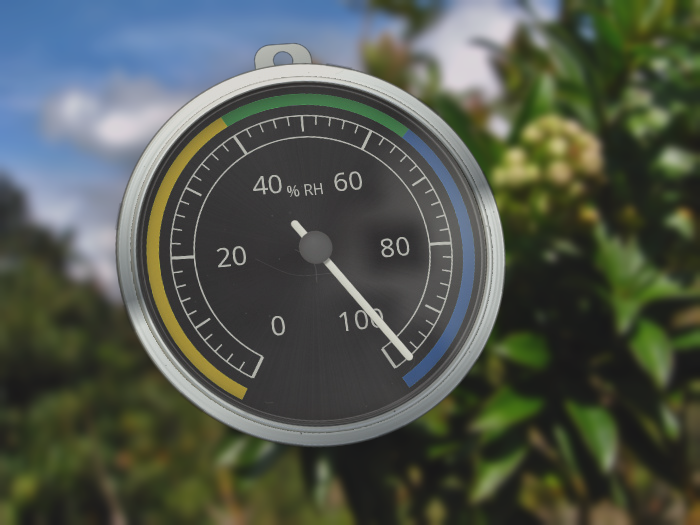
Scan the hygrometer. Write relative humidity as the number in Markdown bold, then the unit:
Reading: **98** %
